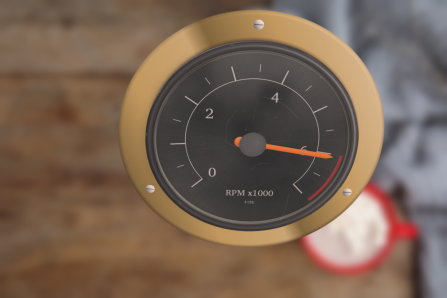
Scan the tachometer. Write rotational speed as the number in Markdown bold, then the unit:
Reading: **6000** rpm
